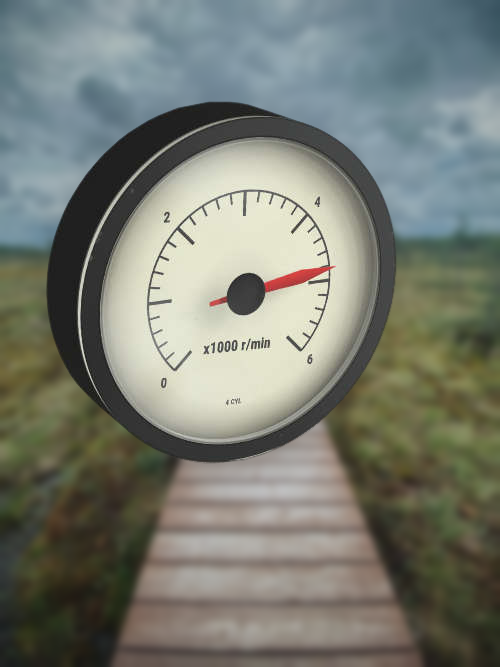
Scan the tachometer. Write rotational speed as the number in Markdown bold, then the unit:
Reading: **4800** rpm
